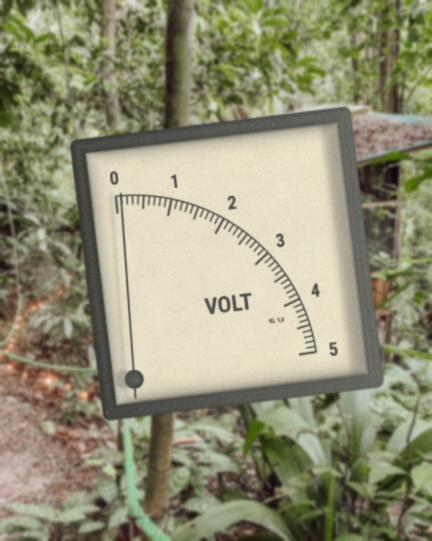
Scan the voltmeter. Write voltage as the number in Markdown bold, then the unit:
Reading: **0.1** V
